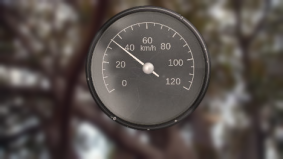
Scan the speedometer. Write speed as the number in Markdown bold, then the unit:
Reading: **35** km/h
